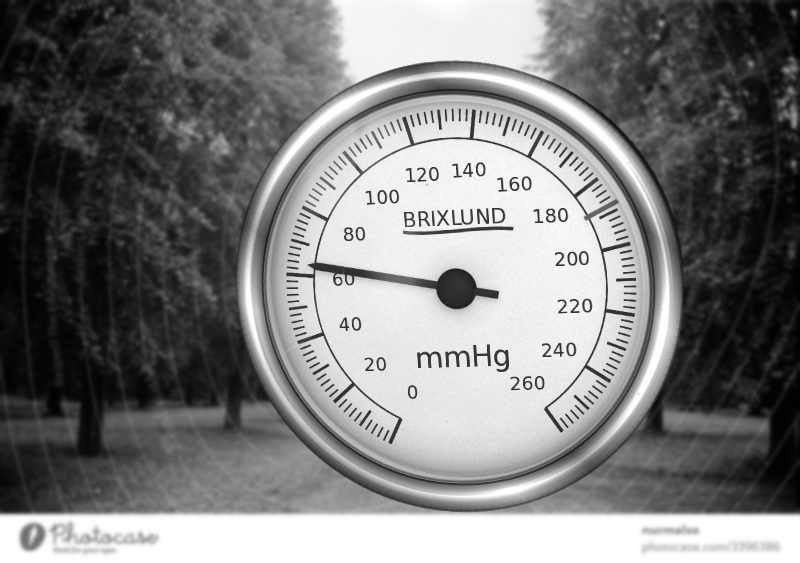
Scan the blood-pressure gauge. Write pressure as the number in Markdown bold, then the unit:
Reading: **64** mmHg
